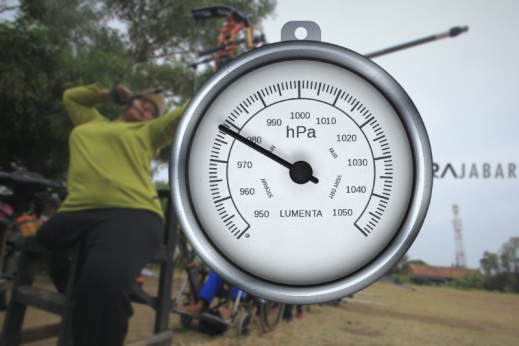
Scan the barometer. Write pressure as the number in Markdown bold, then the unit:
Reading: **978** hPa
